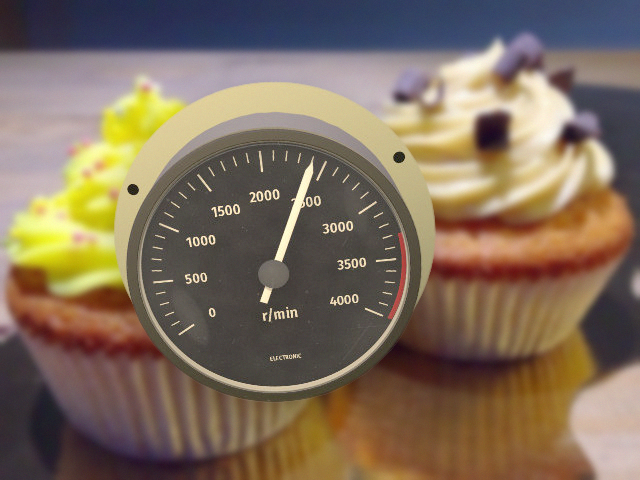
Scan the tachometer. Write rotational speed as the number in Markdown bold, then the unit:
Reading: **2400** rpm
